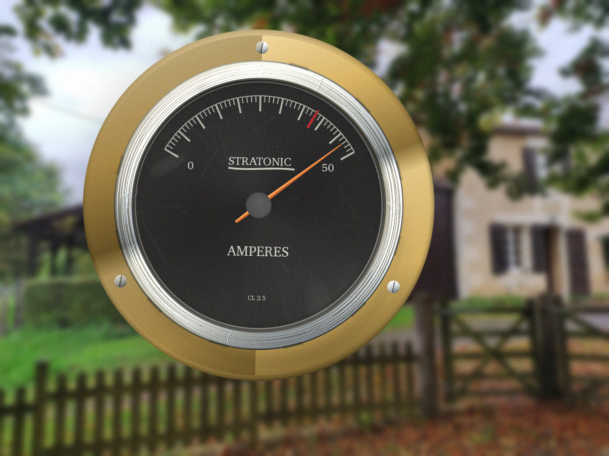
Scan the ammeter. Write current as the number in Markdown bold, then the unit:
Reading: **47** A
